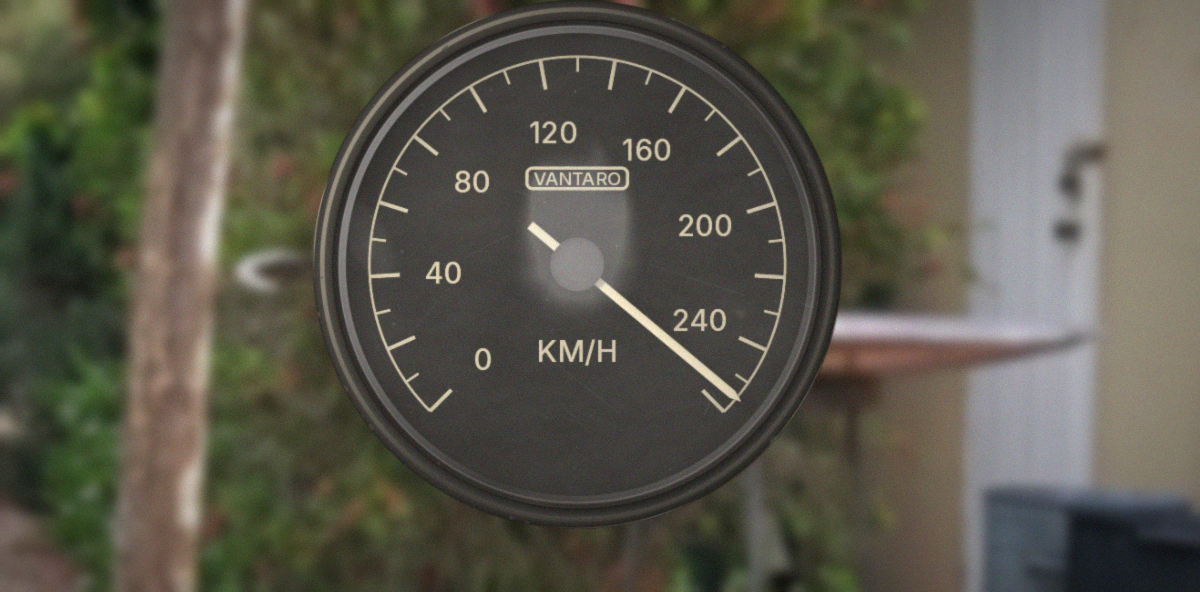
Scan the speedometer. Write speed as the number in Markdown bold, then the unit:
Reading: **255** km/h
